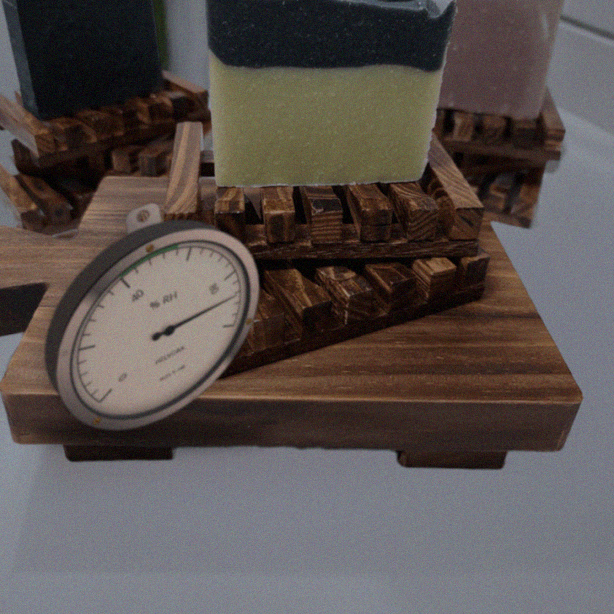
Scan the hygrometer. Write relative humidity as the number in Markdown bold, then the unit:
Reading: **88** %
